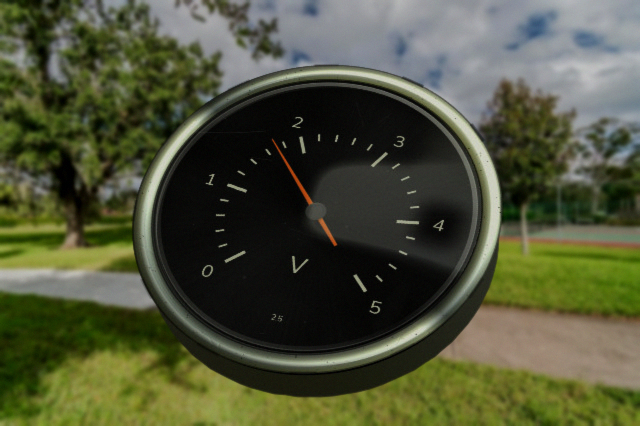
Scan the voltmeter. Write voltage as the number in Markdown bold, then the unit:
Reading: **1.7** V
